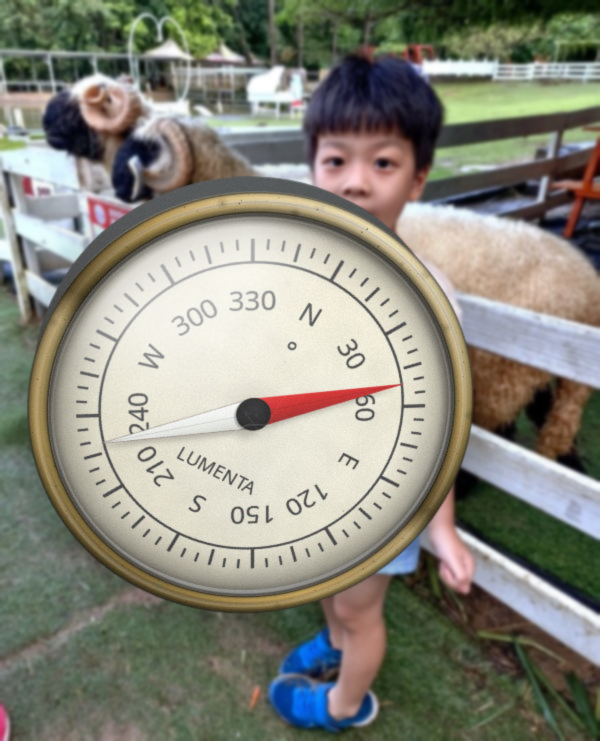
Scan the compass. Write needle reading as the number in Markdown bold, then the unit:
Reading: **50** °
